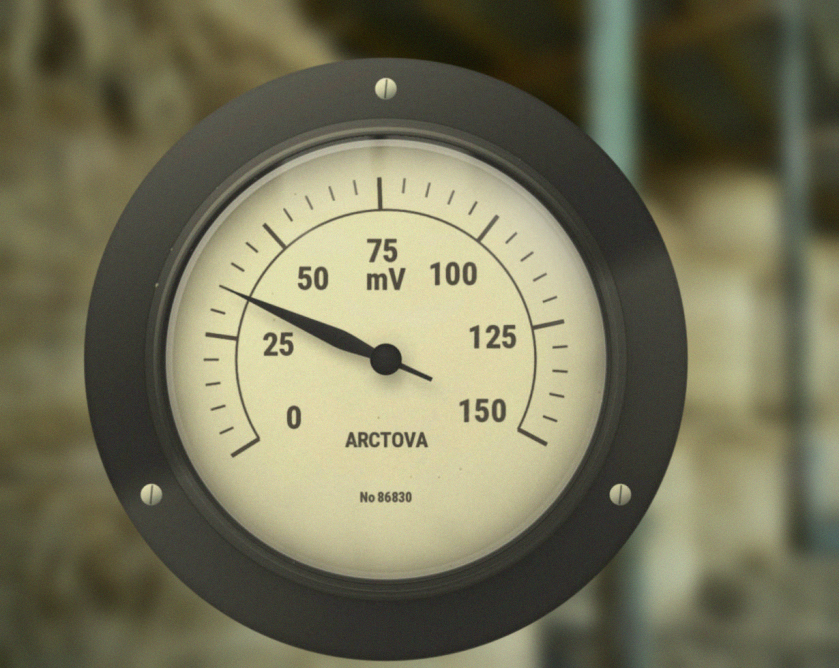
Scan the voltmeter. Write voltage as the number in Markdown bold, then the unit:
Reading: **35** mV
